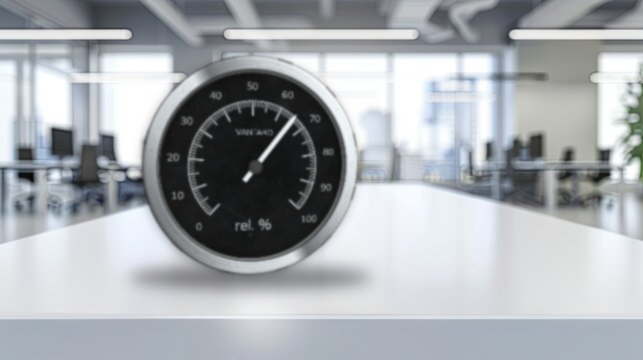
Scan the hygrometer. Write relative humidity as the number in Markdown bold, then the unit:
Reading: **65** %
